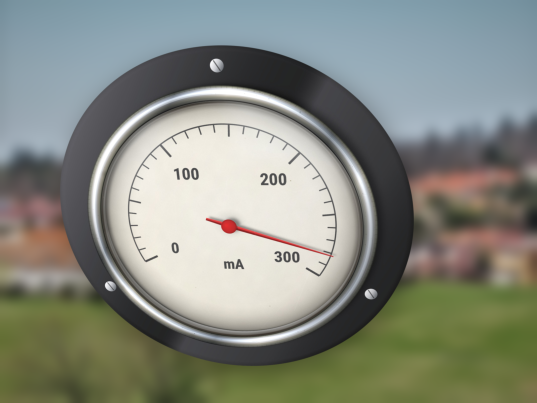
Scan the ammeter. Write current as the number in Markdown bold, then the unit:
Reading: **280** mA
